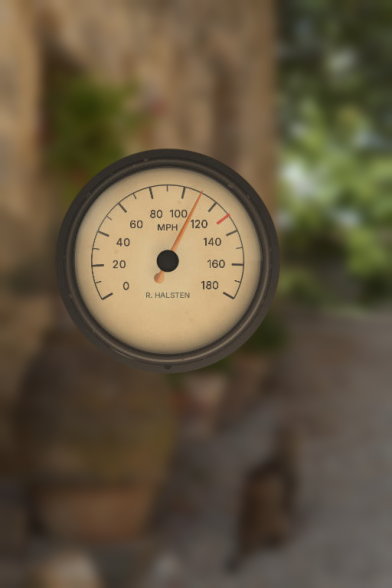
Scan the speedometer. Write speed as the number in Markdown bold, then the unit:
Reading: **110** mph
